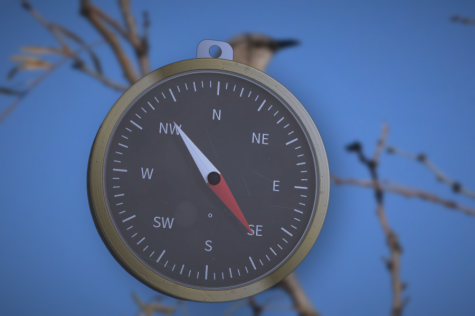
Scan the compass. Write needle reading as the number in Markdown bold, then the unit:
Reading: **140** °
